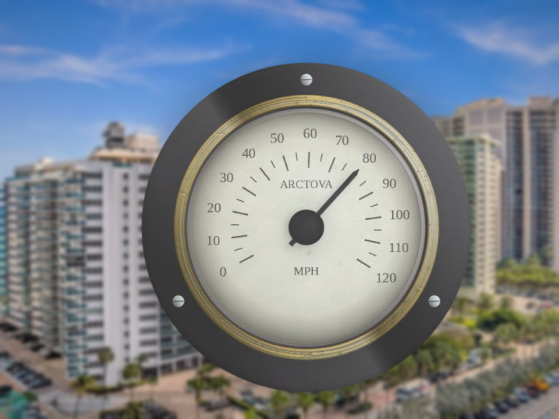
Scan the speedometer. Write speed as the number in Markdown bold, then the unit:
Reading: **80** mph
